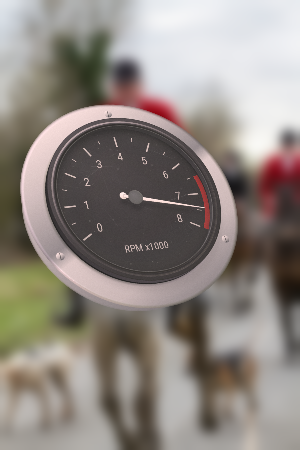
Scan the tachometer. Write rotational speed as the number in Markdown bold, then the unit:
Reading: **7500** rpm
